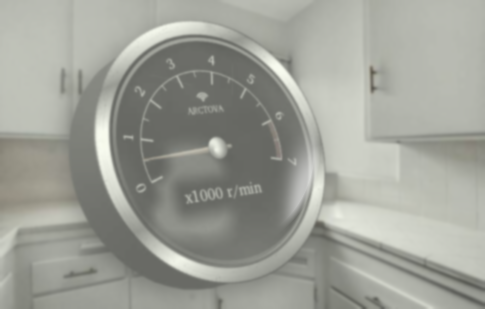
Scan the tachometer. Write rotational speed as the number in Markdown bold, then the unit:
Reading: **500** rpm
